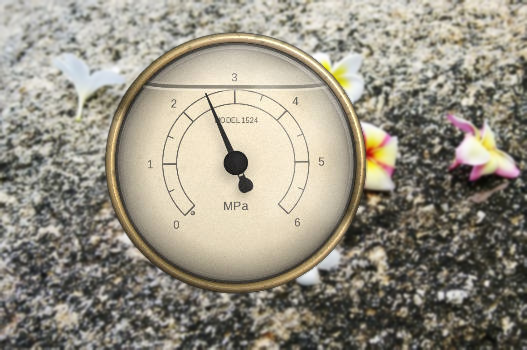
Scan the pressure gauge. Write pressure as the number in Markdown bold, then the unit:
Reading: **2.5** MPa
